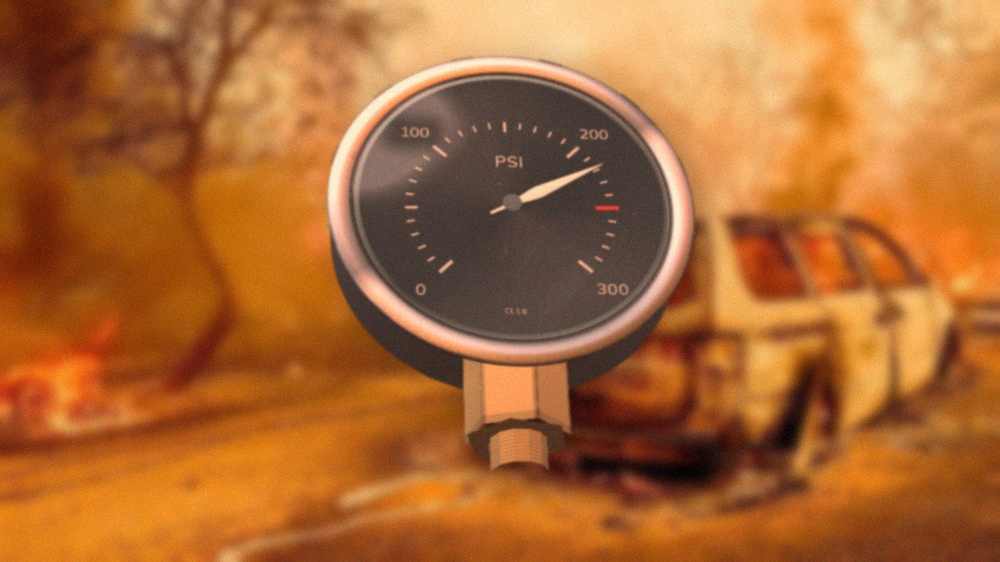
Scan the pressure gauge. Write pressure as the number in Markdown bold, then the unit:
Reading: **220** psi
